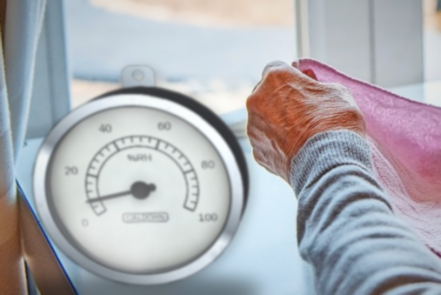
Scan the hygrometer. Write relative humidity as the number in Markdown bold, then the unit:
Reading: **8** %
